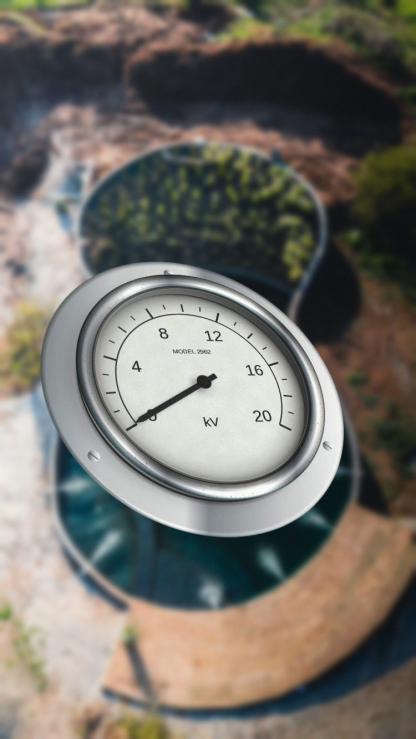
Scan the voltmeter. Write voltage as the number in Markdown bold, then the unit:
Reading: **0** kV
